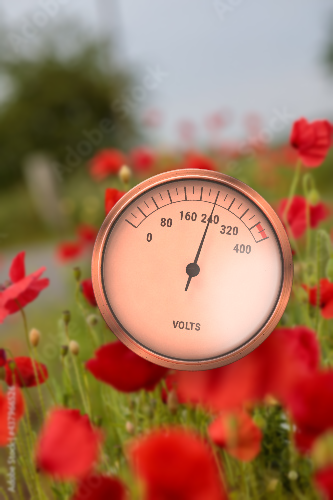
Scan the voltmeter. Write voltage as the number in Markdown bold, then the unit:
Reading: **240** V
